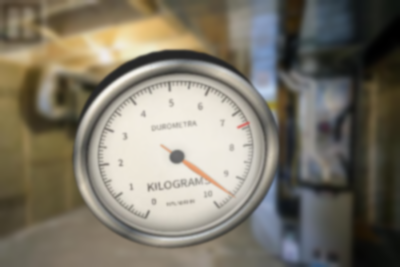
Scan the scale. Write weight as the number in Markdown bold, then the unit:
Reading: **9.5** kg
